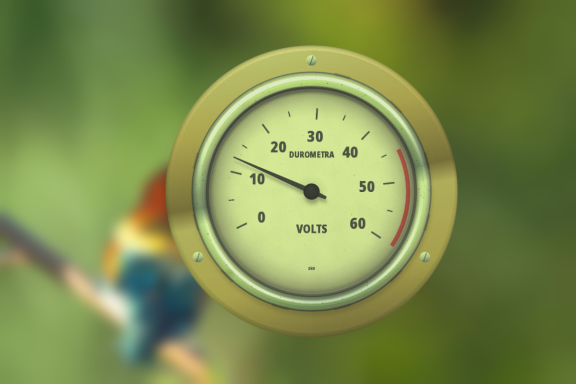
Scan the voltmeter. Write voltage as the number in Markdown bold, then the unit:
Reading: **12.5** V
